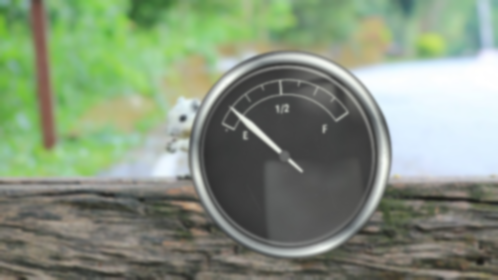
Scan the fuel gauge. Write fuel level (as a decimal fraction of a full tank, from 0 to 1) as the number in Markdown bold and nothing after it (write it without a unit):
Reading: **0.125**
